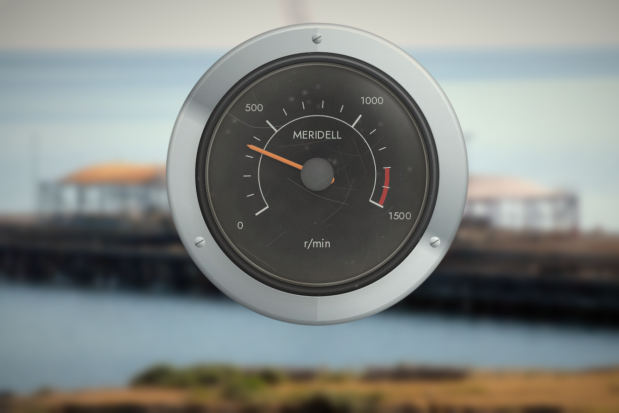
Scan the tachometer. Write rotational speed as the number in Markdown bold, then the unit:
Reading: **350** rpm
